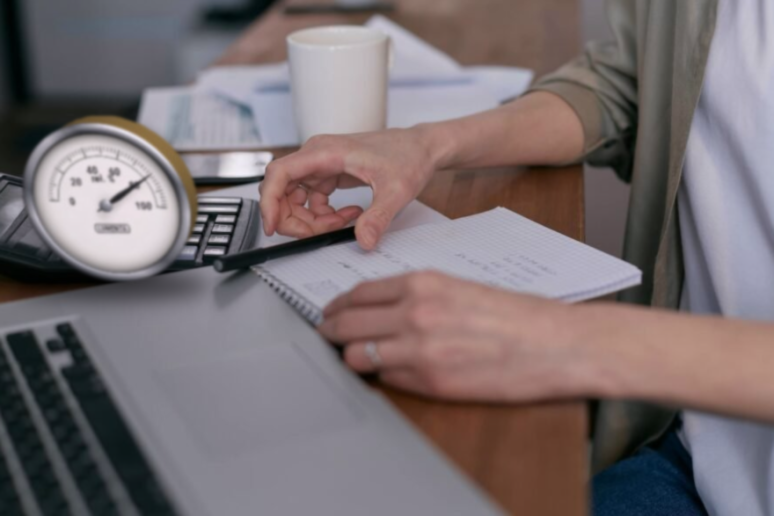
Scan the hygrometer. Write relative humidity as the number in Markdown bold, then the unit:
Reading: **80** %
